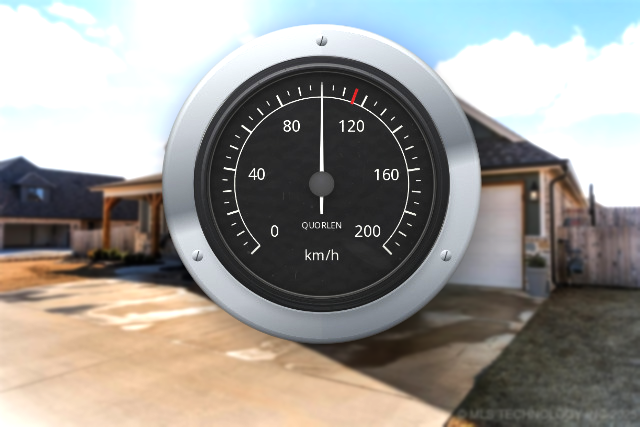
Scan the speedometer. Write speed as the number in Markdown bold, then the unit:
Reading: **100** km/h
